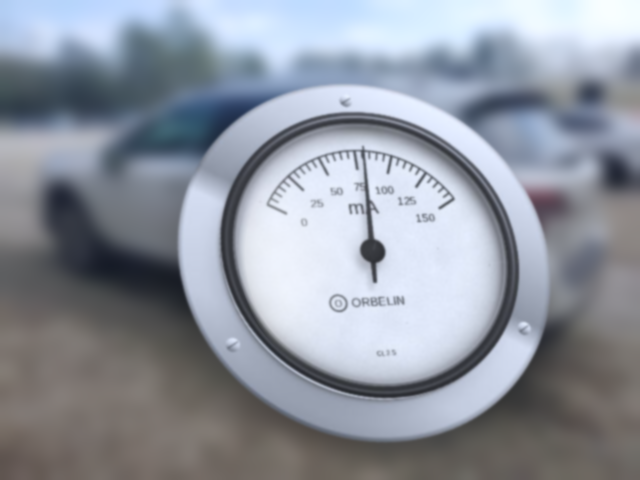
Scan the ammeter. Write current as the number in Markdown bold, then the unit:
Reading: **80** mA
